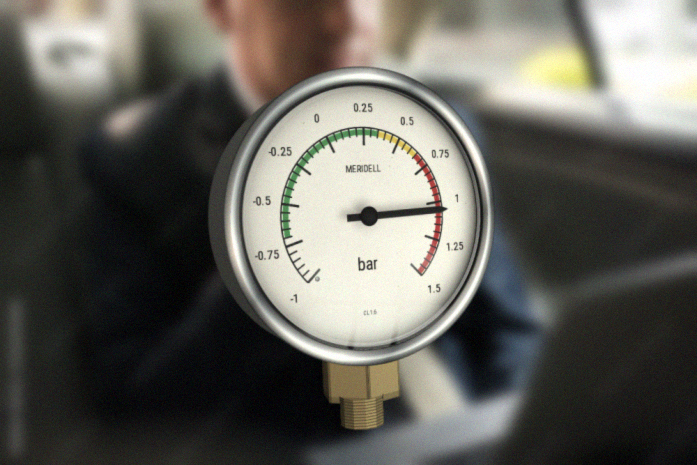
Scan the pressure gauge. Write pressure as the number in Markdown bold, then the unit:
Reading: **1.05** bar
